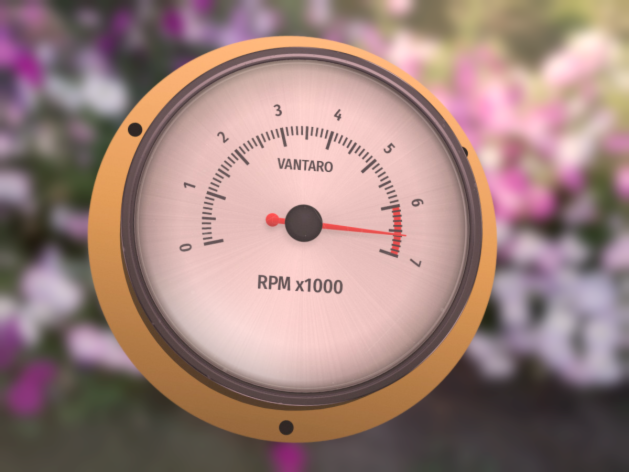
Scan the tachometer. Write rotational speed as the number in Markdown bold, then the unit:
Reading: **6600** rpm
